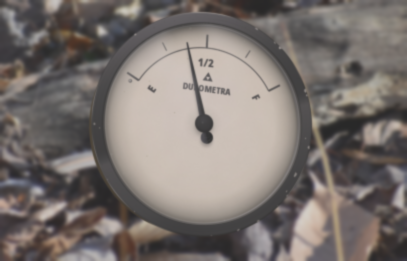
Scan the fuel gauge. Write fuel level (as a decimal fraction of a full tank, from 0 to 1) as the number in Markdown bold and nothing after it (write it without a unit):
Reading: **0.375**
